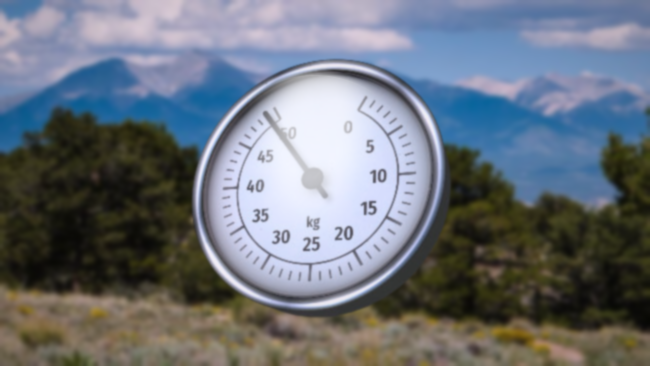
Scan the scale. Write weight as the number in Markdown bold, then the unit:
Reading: **49** kg
